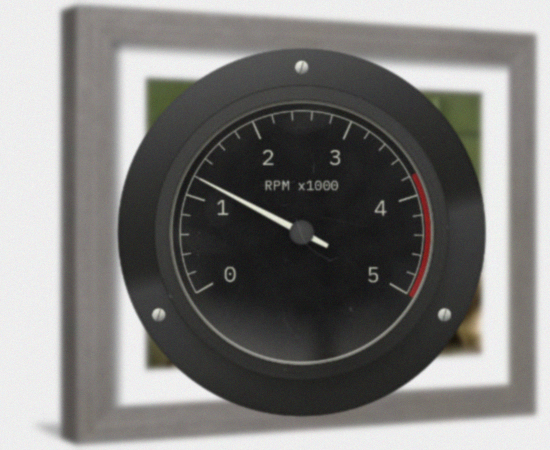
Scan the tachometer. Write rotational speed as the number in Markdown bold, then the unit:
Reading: **1200** rpm
